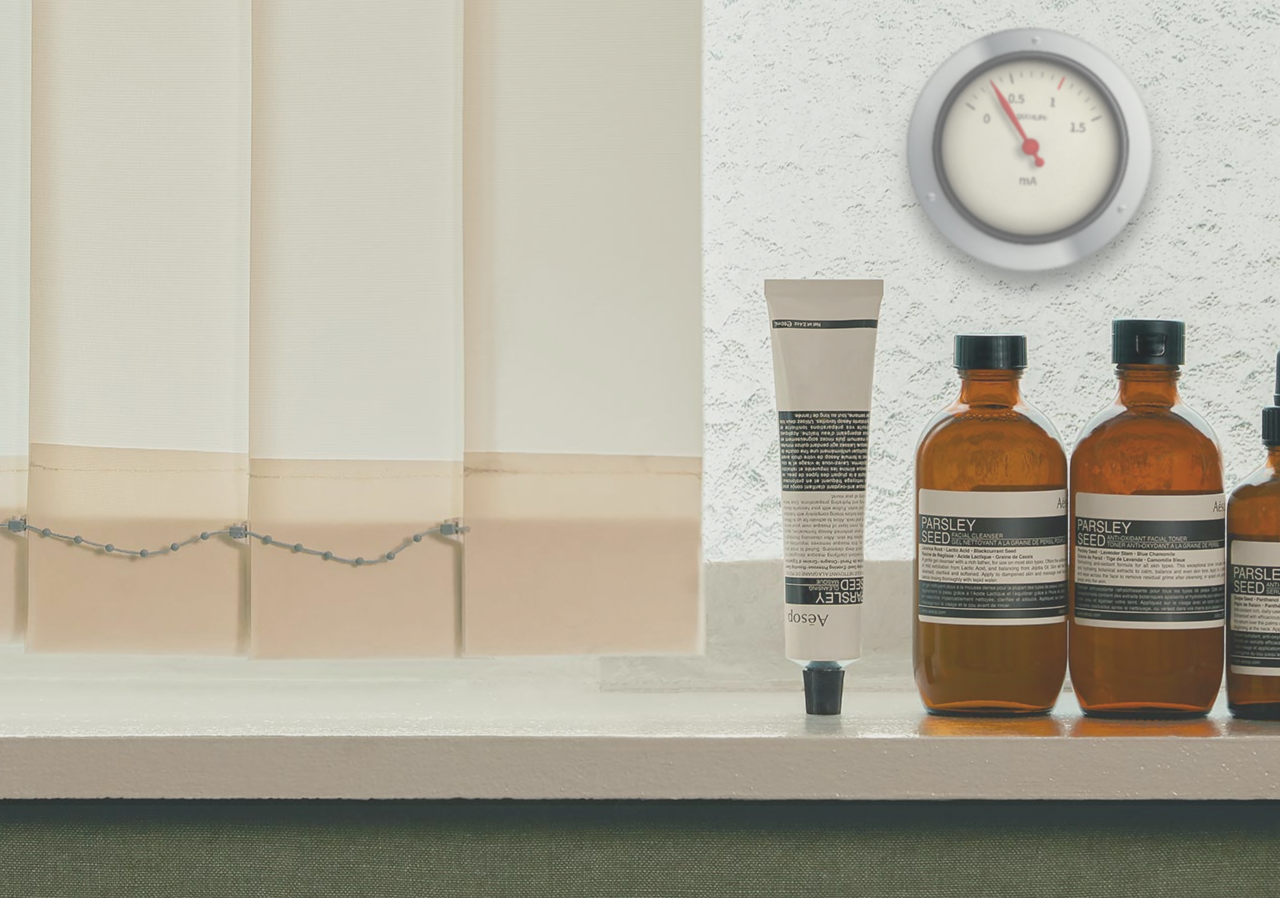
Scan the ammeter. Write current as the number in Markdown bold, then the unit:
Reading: **0.3** mA
